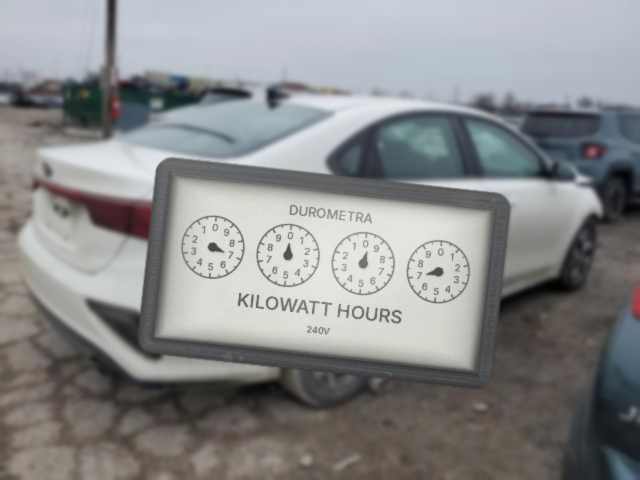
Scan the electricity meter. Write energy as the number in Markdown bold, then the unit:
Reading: **6997** kWh
